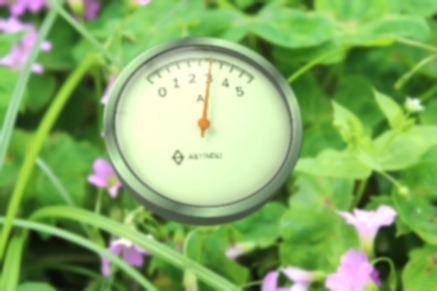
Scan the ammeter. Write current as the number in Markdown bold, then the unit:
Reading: **3** A
